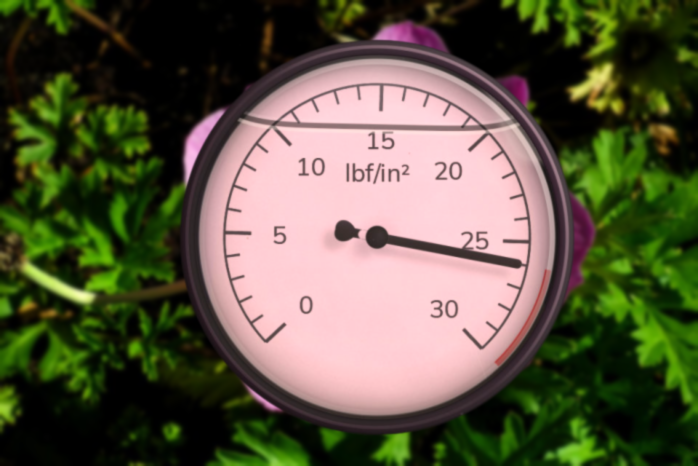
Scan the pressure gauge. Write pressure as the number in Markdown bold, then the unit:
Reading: **26** psi
